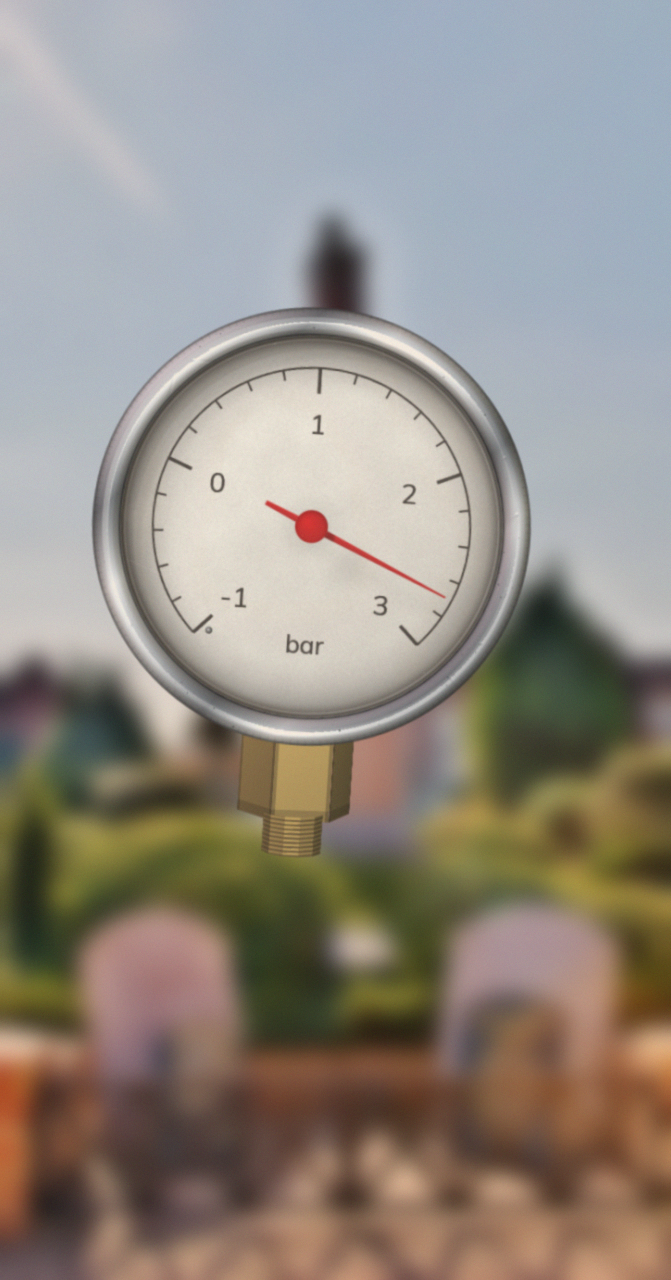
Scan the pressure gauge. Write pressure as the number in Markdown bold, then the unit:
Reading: **2.7** bar
